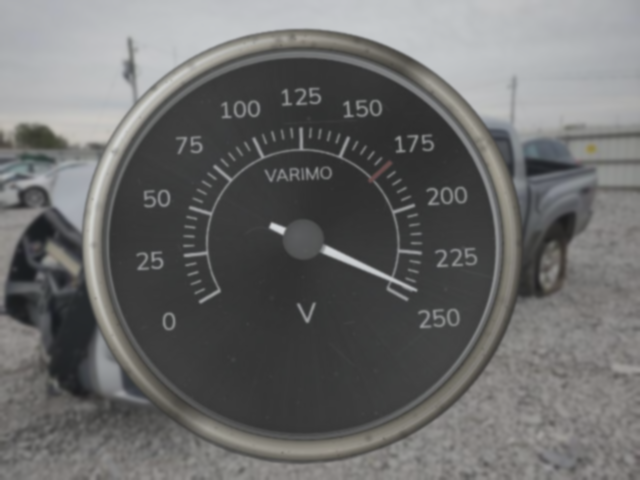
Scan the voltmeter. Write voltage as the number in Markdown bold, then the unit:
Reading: **245** V
